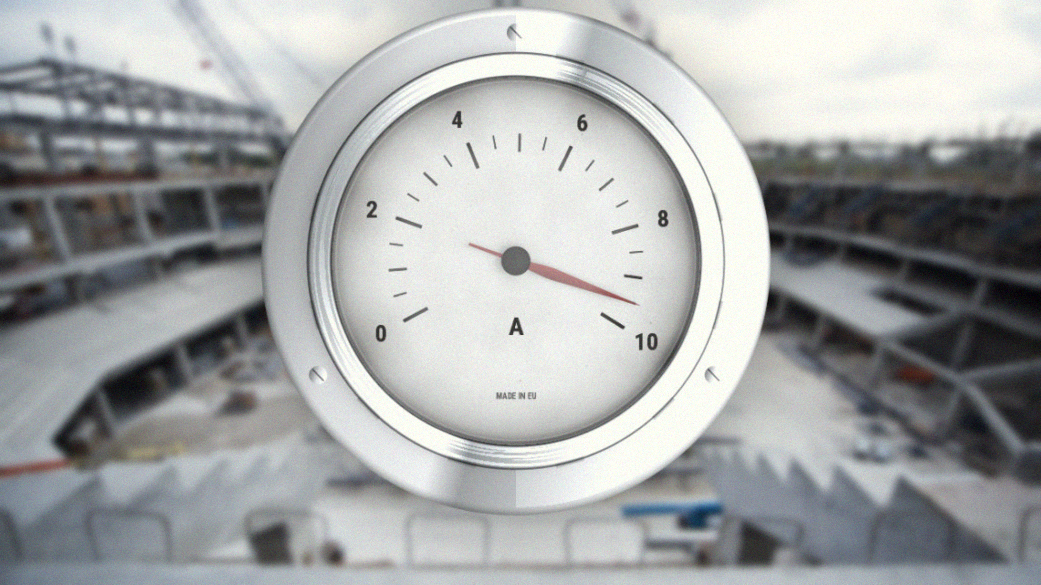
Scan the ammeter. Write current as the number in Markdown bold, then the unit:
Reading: **9.5** A
